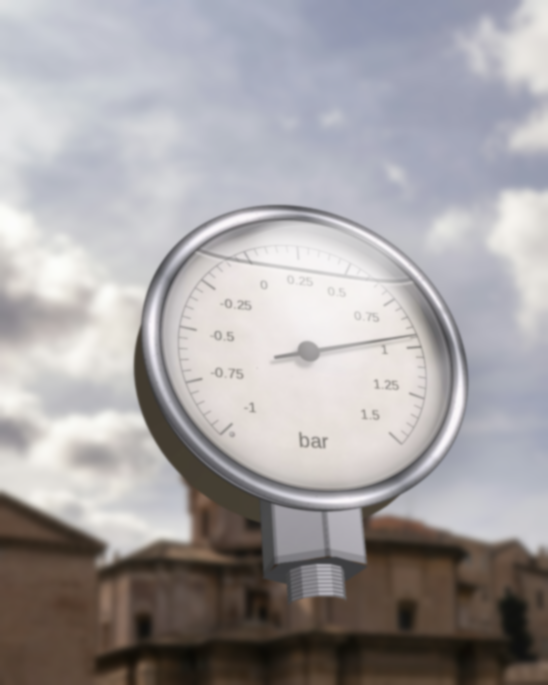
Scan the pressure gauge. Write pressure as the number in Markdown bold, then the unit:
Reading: **0.95** bar
